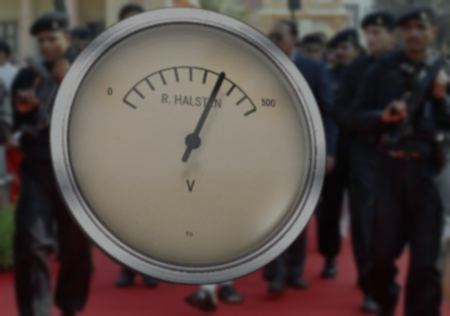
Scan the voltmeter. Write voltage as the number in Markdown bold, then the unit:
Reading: **350** V
